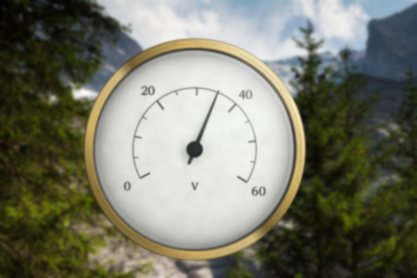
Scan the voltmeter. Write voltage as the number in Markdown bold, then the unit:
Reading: **35** V
